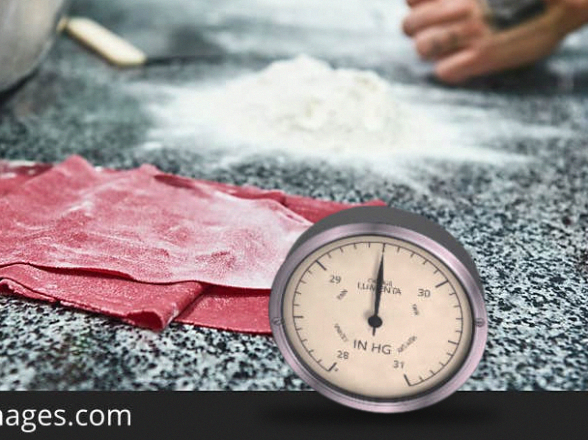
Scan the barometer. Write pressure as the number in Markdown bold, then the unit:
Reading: **29.5** inHg
